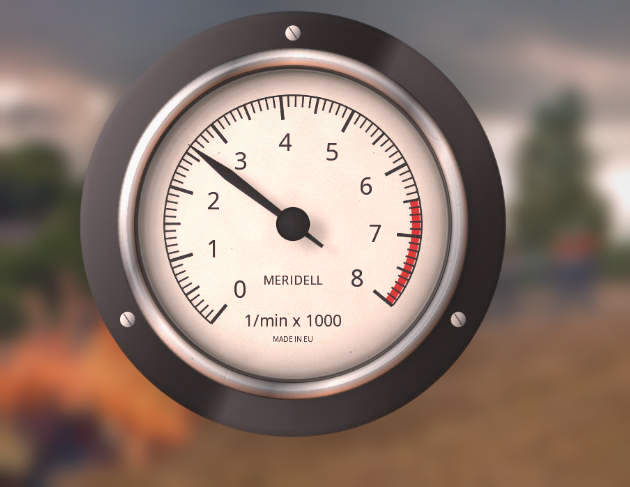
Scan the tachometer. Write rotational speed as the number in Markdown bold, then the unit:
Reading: **2600** rpm
